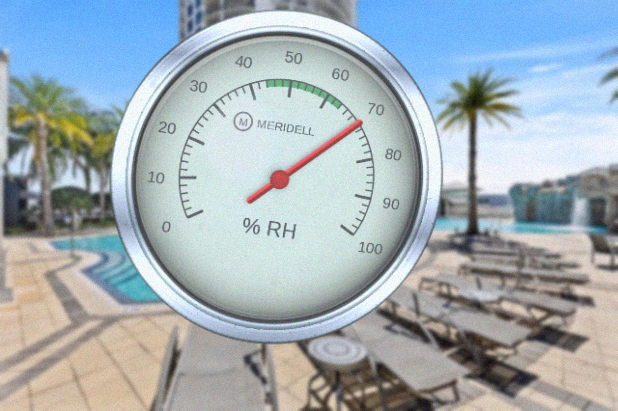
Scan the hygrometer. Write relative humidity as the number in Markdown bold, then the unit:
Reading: **70** %
